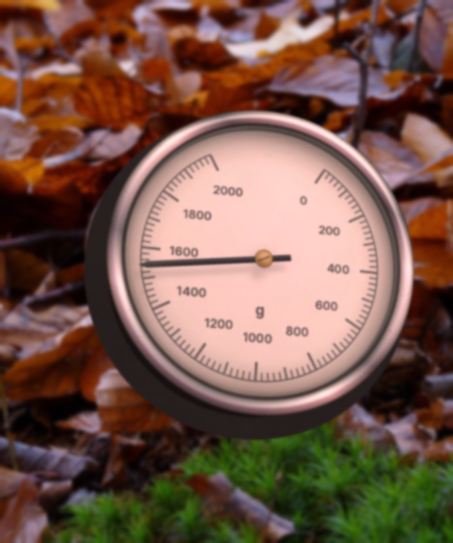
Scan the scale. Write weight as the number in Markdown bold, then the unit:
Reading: **1540** g
